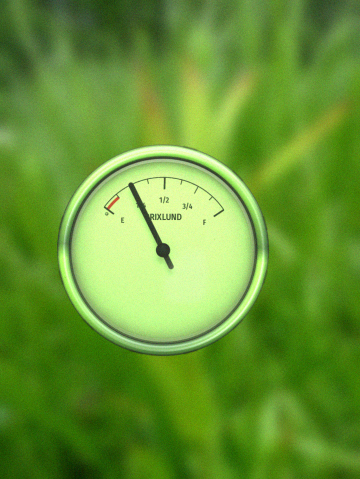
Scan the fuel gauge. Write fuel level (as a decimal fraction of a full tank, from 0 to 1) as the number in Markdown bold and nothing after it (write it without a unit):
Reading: **0.25**
